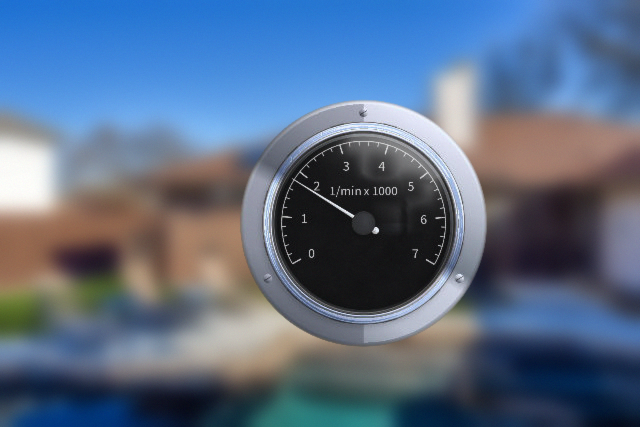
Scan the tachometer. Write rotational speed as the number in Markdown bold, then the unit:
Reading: **1800** rpm
